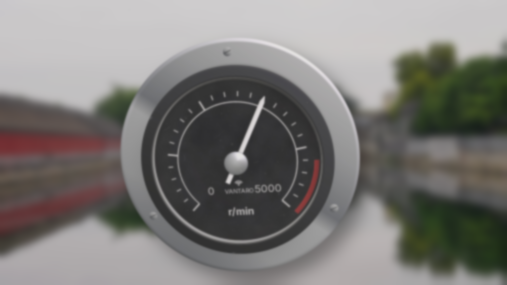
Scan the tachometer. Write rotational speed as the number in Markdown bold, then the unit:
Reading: **3000** rpm
